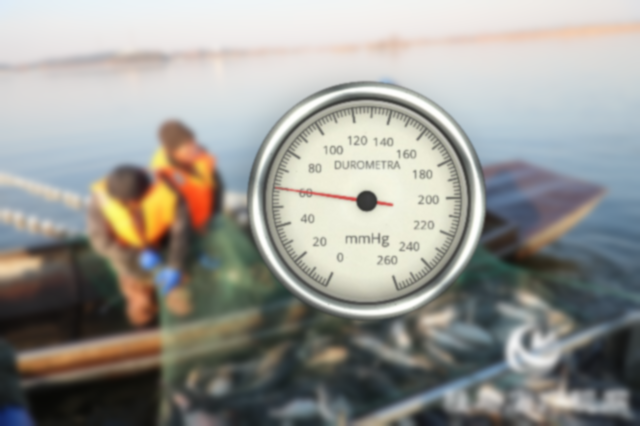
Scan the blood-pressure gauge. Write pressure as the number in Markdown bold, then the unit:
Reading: **60** mmHg
